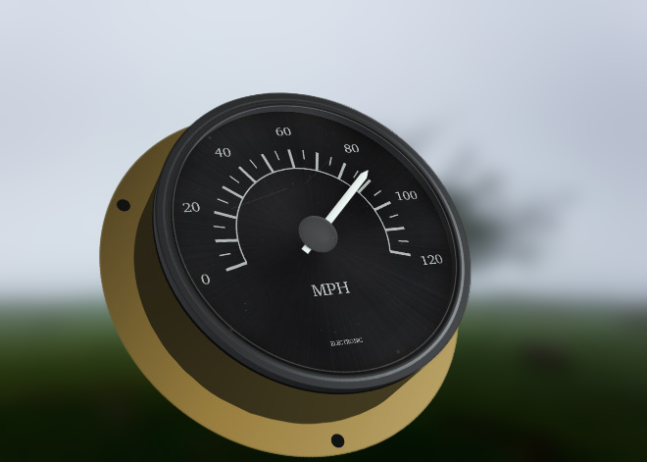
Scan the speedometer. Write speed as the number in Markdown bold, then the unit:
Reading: **87.5** mph
